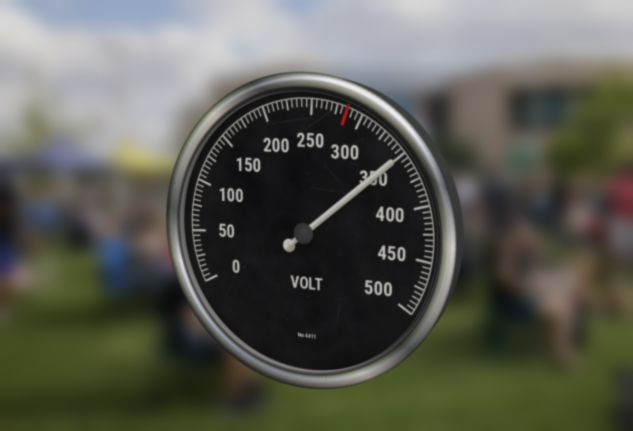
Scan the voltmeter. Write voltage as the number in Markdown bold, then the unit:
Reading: **350** V
